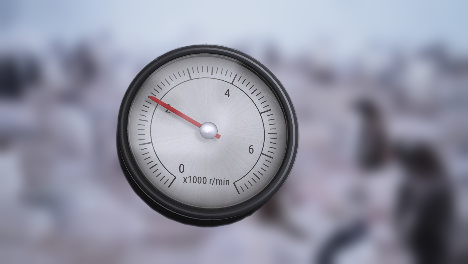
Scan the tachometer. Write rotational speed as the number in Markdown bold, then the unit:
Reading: **2000** rpm
